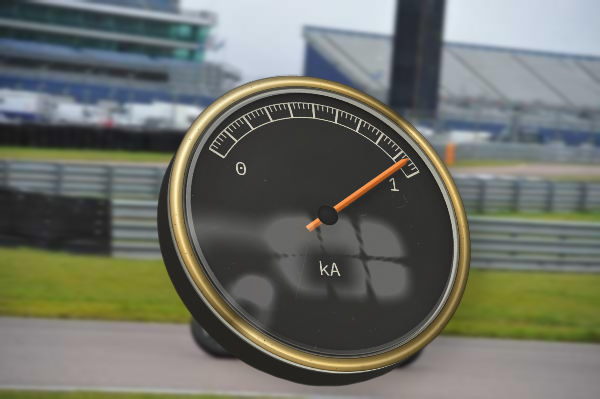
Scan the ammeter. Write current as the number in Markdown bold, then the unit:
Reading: **0.94** kA
